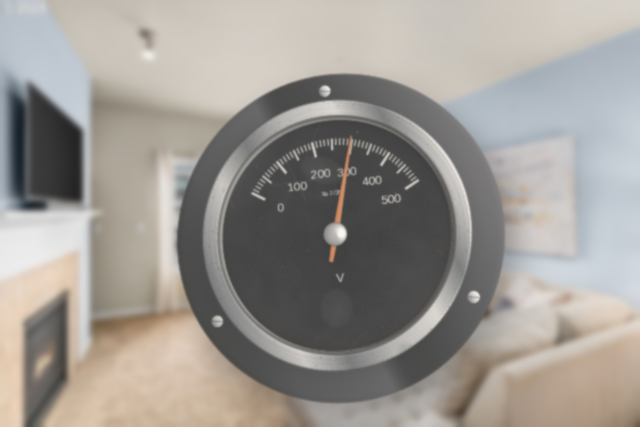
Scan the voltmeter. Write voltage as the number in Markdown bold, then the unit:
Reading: **300** V
